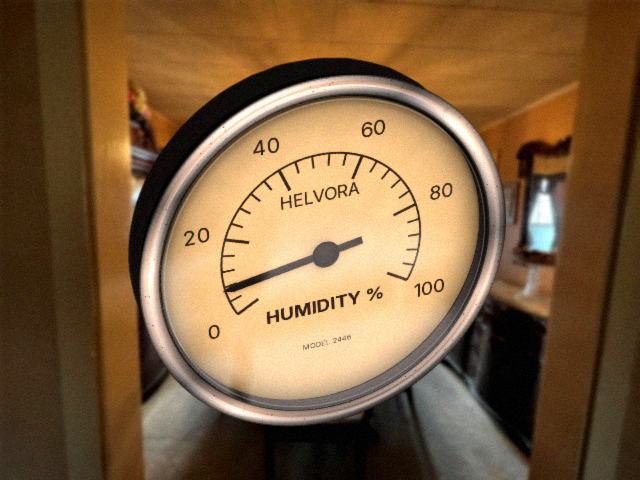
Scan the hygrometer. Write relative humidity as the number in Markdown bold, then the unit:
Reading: **8** %
